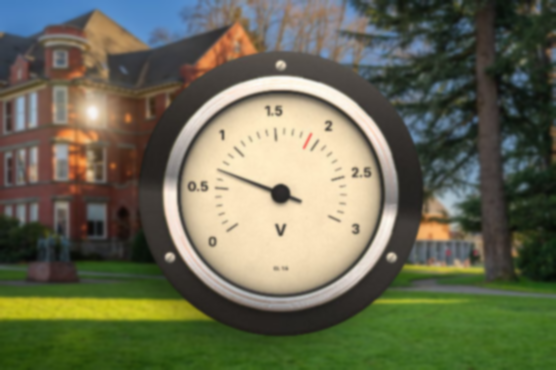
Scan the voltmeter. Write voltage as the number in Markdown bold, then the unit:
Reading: **0.7** V
